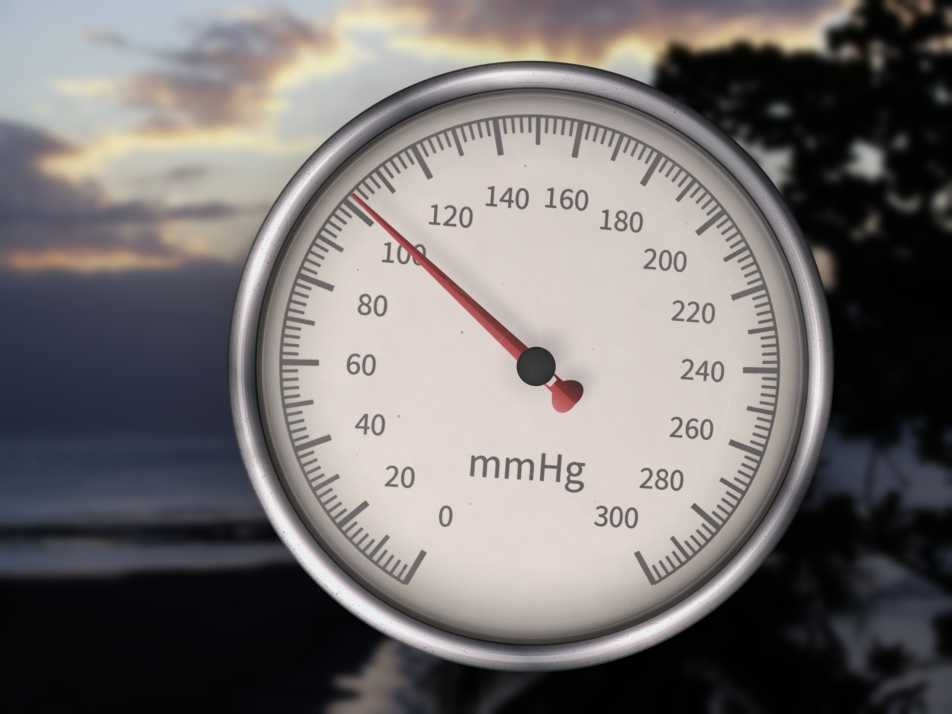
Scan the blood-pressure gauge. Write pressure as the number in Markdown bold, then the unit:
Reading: **102** mmHg
